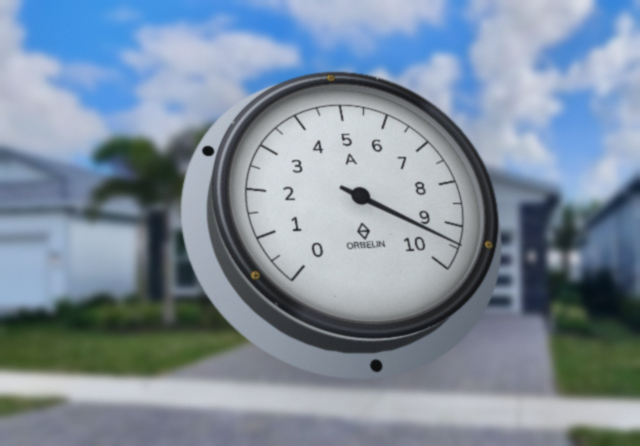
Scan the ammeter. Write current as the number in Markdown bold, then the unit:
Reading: **9.5** A
